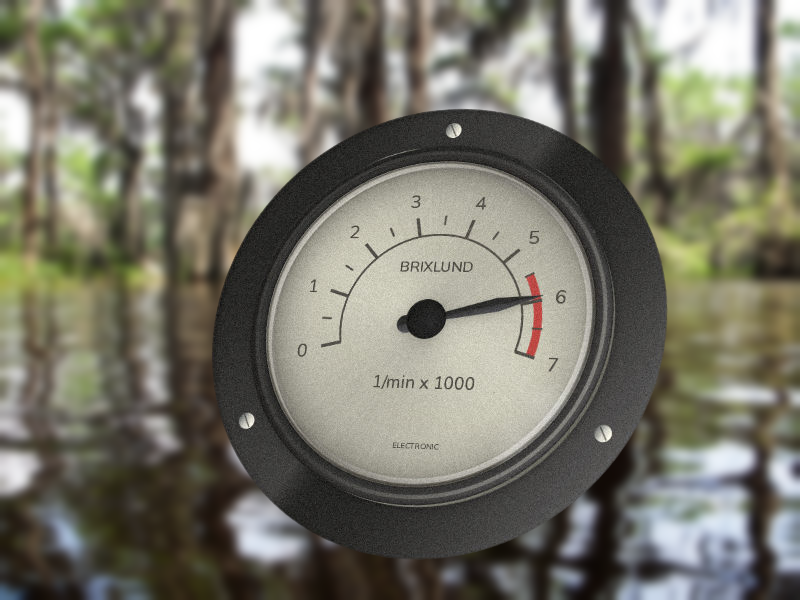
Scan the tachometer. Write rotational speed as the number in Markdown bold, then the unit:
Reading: **6000** rpm
